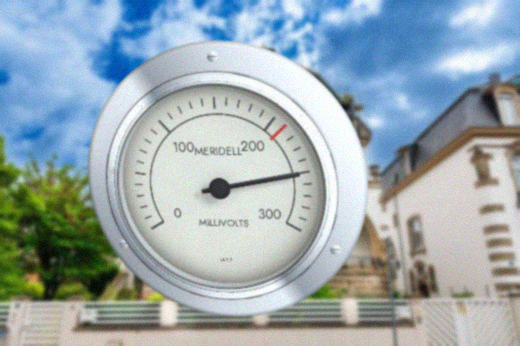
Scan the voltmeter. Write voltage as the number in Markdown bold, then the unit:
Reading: **250** mV
